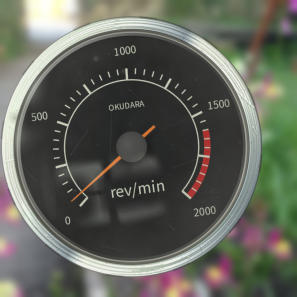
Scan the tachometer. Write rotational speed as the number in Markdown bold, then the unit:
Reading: **50** rpm
